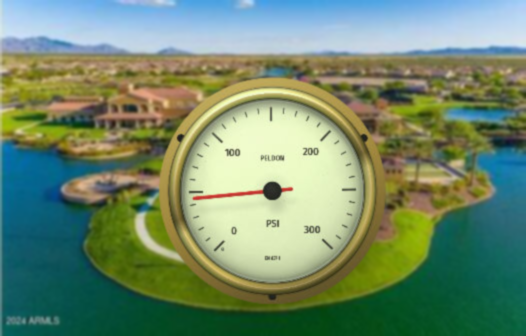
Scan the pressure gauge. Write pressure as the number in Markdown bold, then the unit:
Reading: **45** psi
